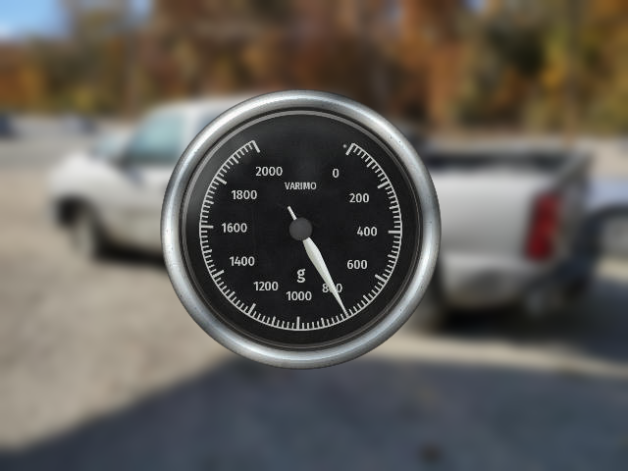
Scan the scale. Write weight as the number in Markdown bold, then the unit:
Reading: **800** g
